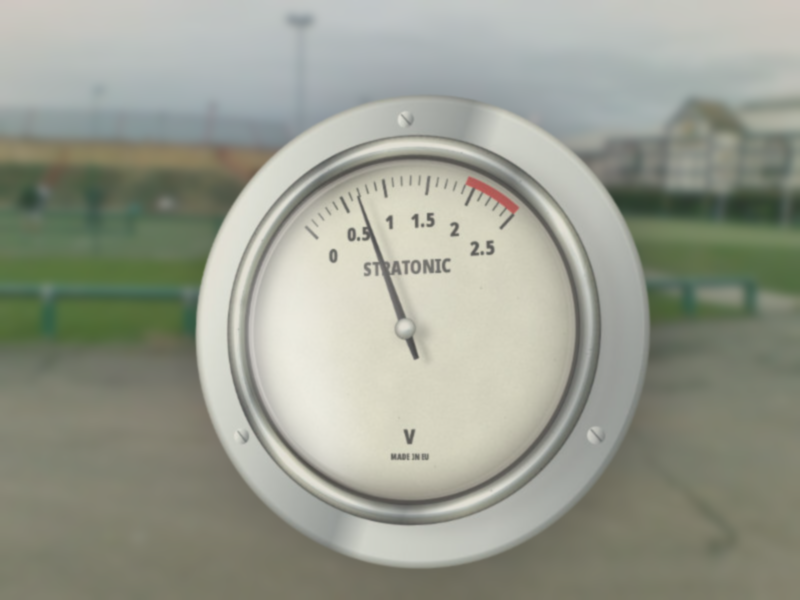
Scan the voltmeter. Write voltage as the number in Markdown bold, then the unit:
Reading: **0.7** V
